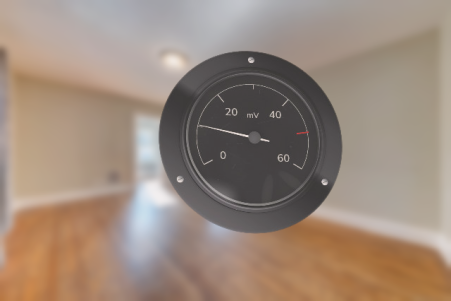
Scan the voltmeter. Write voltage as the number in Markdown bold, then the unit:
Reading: **10** mV
